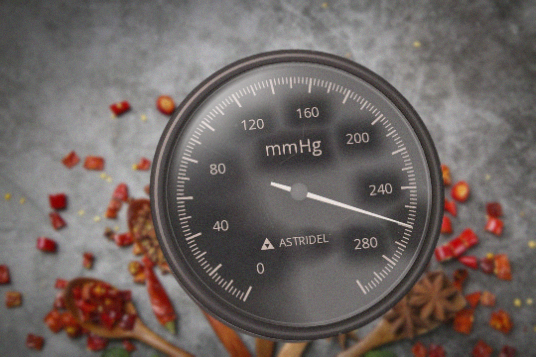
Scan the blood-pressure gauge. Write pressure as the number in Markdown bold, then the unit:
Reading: **260** mmHg
